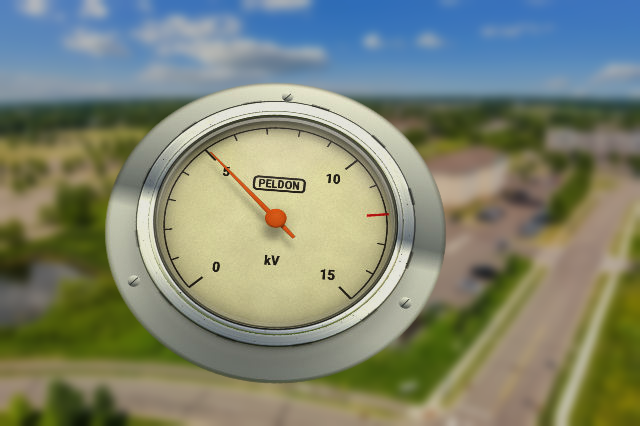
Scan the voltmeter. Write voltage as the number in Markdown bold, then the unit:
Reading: **5** kV
